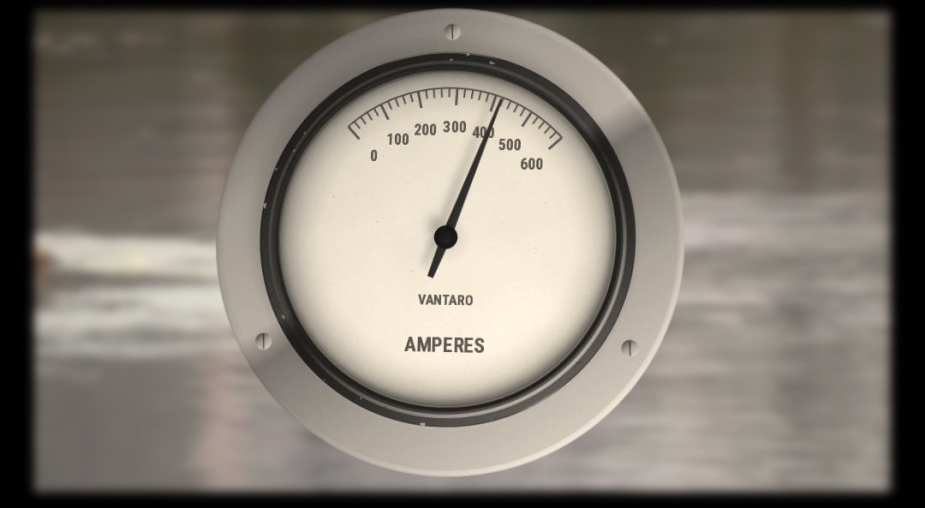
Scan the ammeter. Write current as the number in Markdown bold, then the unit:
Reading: **420** A
